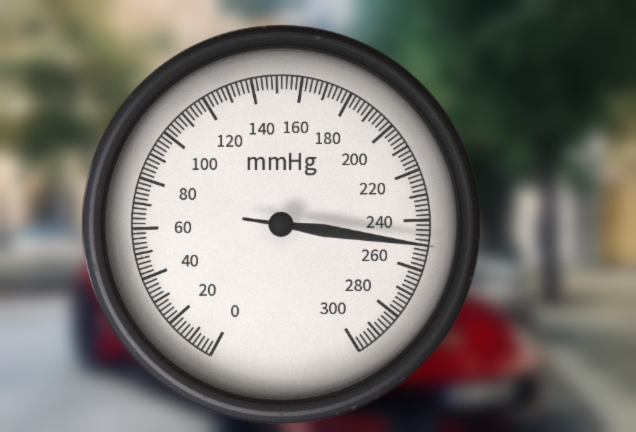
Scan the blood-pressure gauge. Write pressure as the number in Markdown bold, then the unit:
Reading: **250** mmHg
